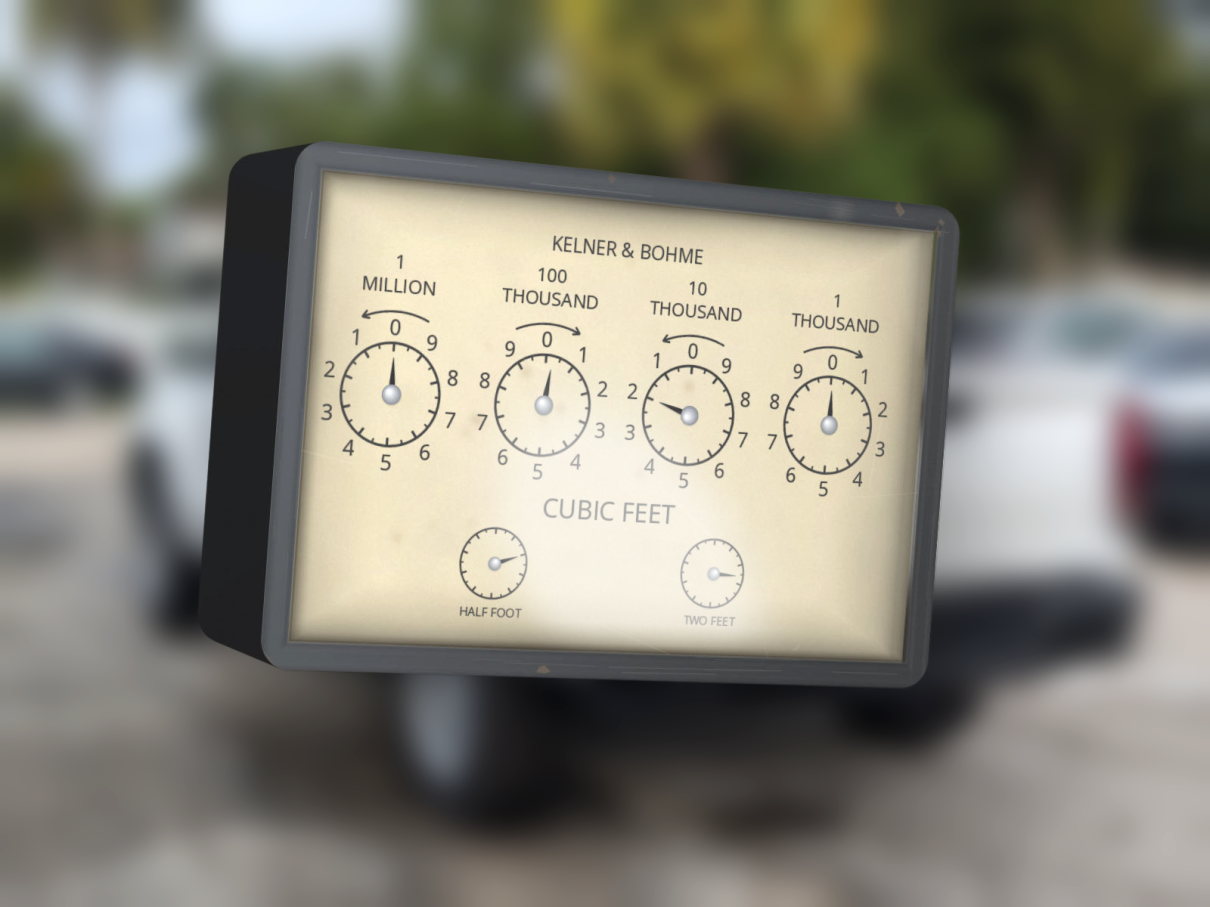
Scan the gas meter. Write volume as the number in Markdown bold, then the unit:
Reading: **2000** ft³
